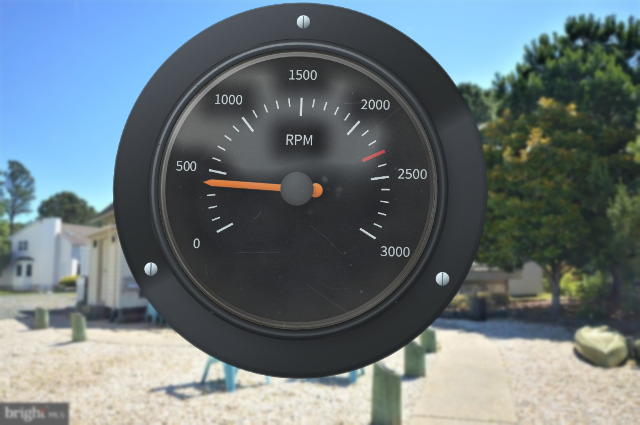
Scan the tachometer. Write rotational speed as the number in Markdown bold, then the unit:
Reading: **400** rpm
